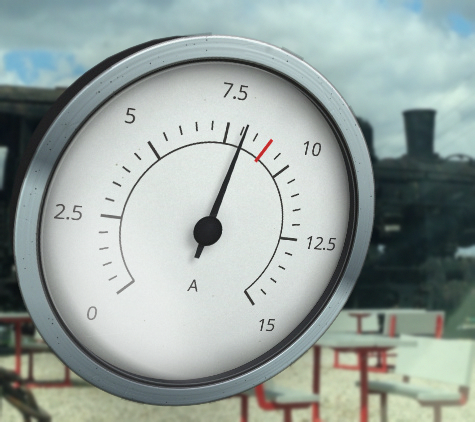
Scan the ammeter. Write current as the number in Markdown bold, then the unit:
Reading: **8** A
